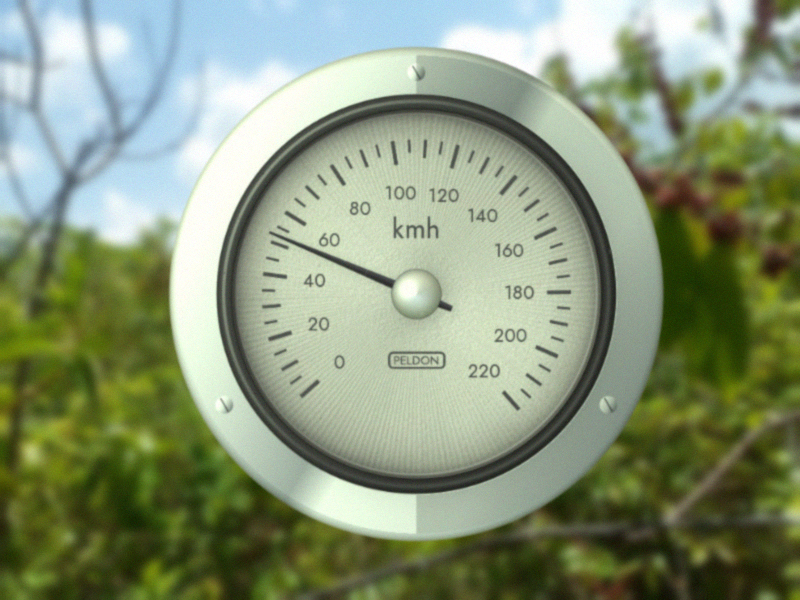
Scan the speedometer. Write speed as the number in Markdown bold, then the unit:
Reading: **52.5** km/h
